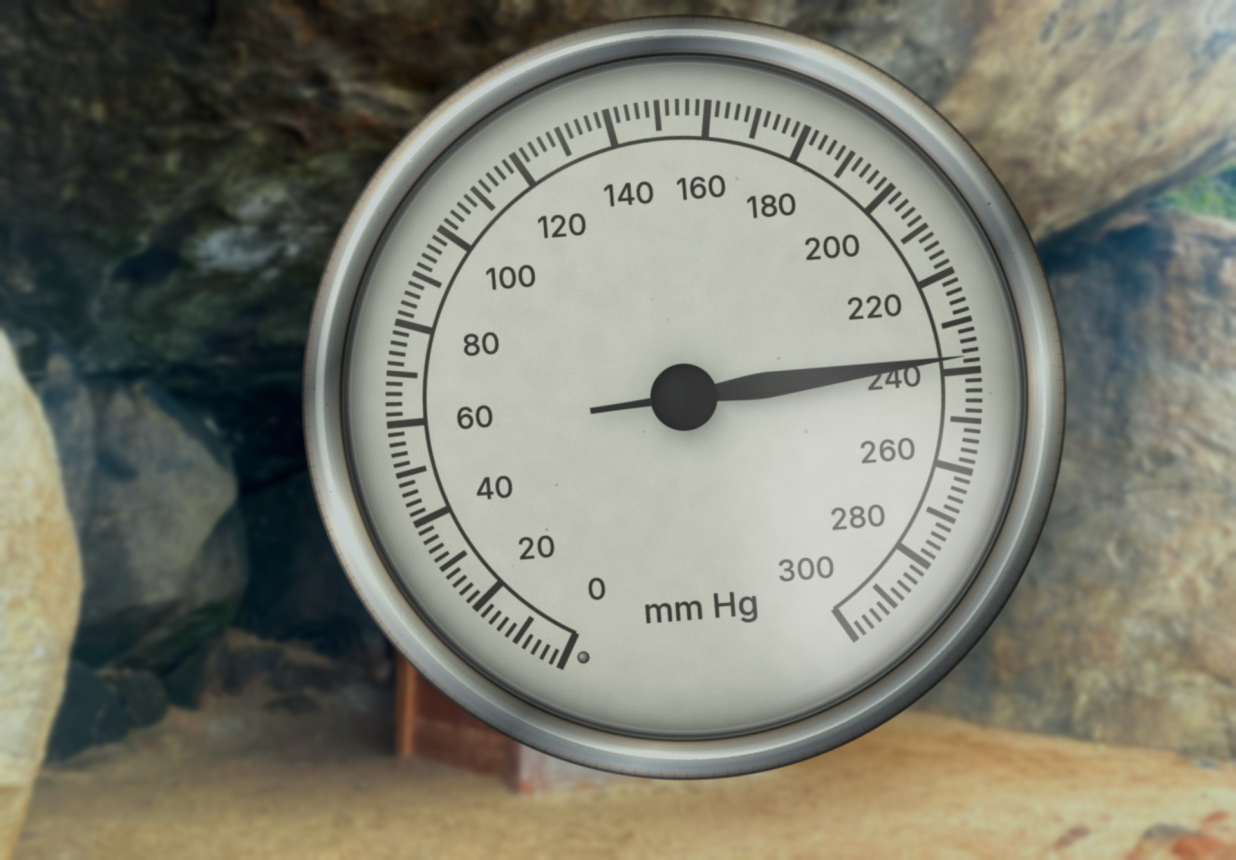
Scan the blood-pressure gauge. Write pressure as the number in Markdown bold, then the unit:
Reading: **237** mmHg
